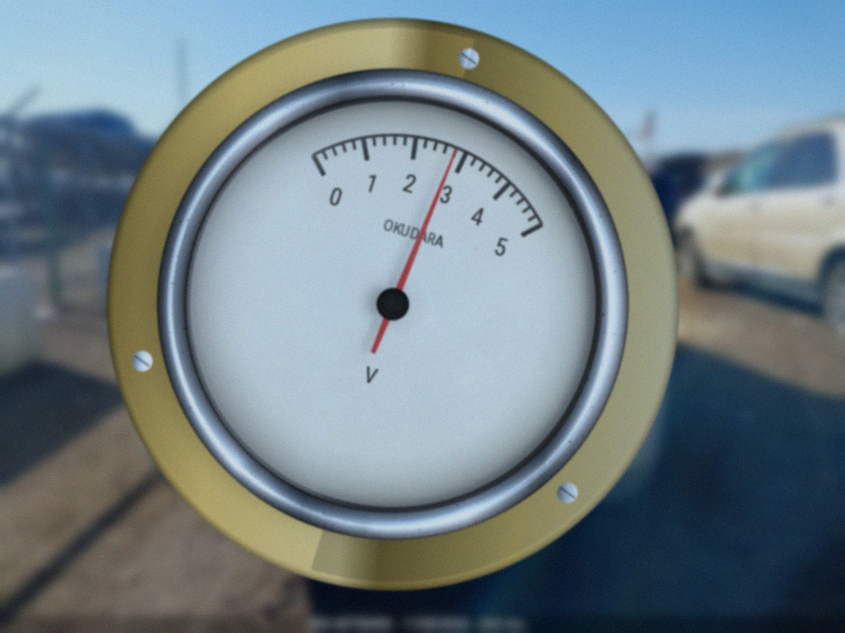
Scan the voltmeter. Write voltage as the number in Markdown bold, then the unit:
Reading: **2.8** V
